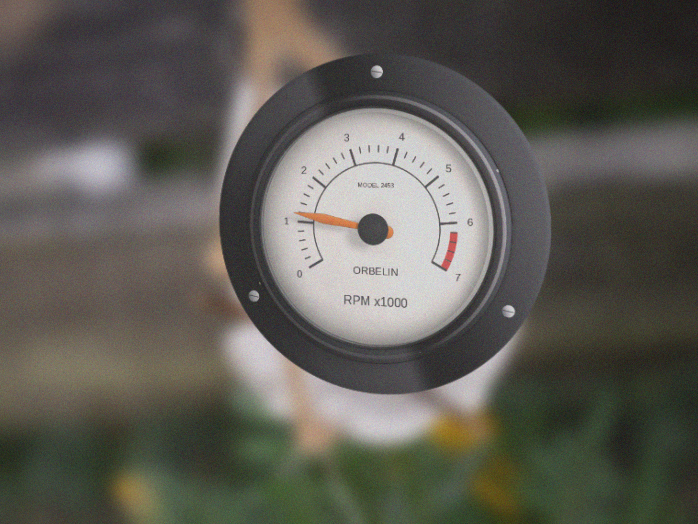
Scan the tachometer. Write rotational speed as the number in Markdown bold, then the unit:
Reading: **1200** rpm
